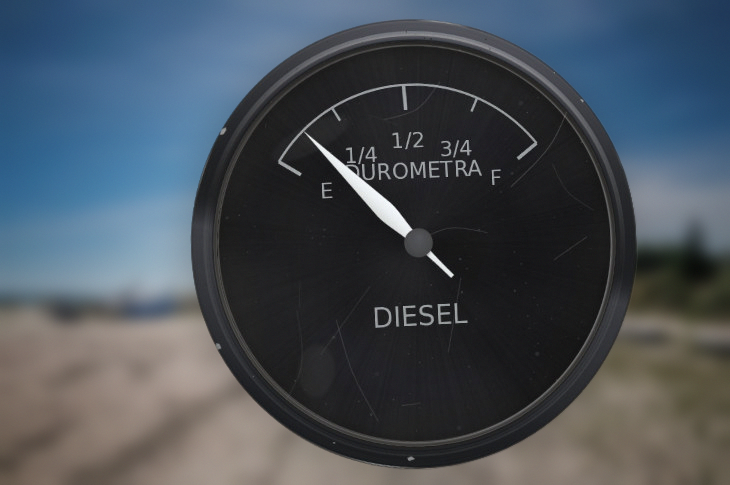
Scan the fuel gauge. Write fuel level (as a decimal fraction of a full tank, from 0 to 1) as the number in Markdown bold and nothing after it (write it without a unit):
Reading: **0.125**
